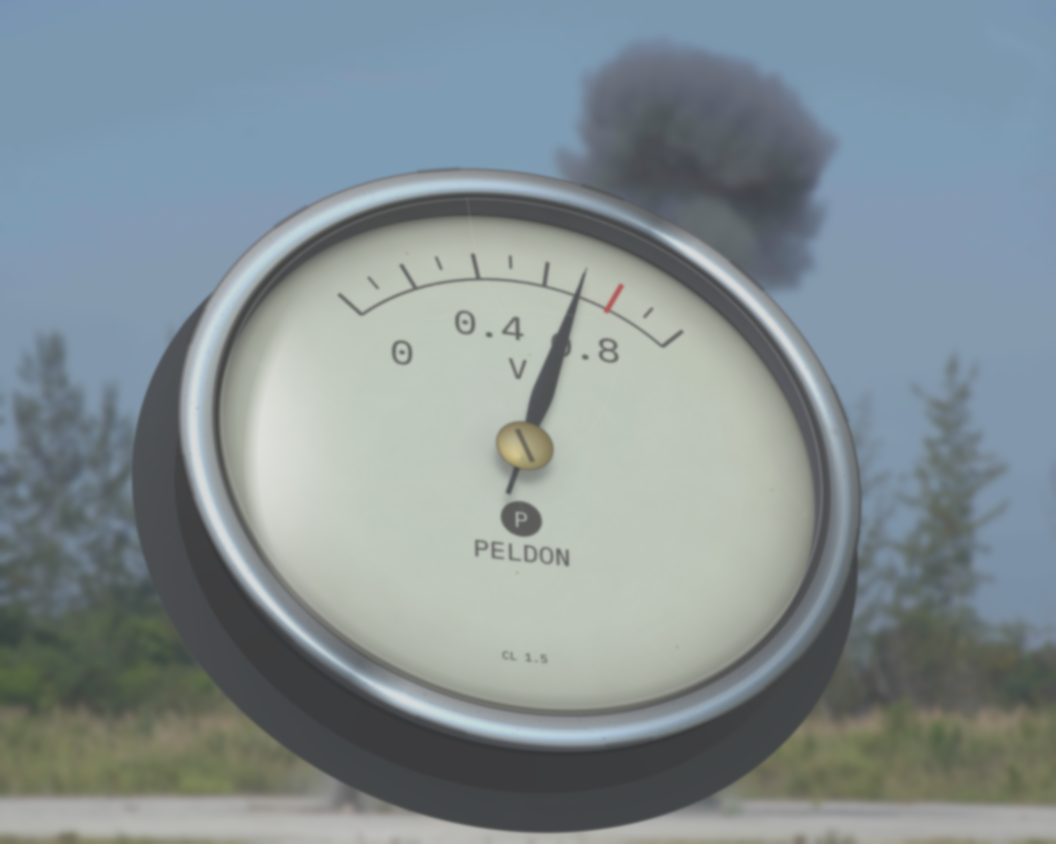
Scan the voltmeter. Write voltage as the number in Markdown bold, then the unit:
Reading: **0.7** V
